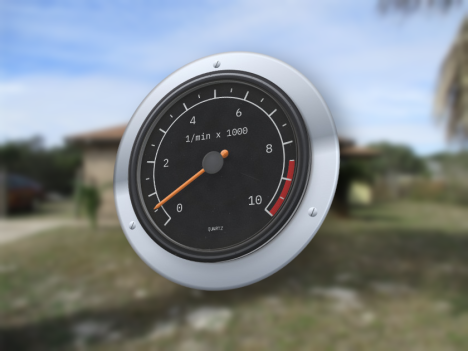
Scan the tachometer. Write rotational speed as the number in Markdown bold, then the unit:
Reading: **500** rpm
